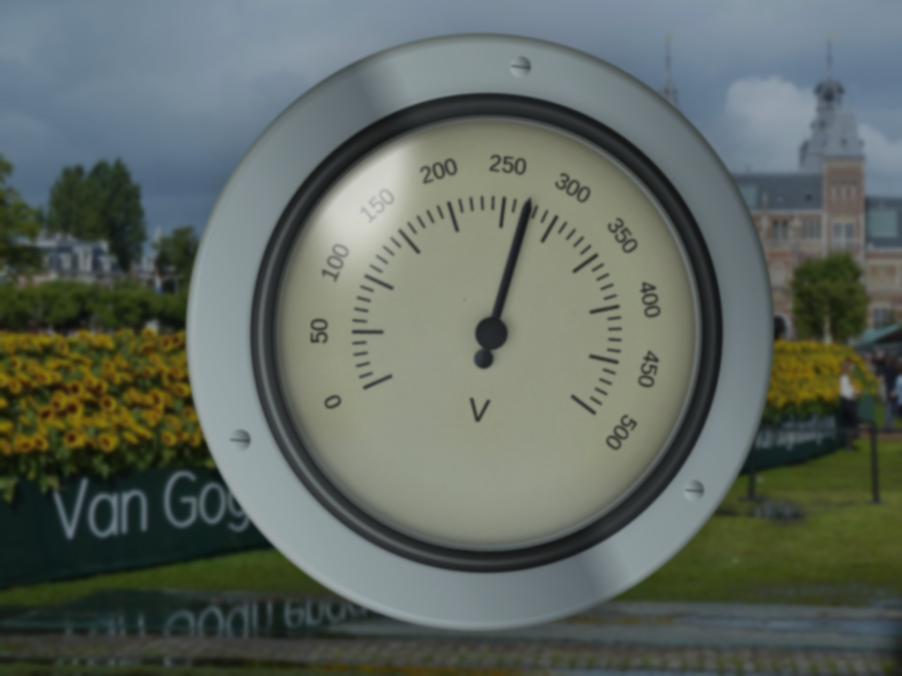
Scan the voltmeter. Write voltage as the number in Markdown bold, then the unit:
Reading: **270** V
